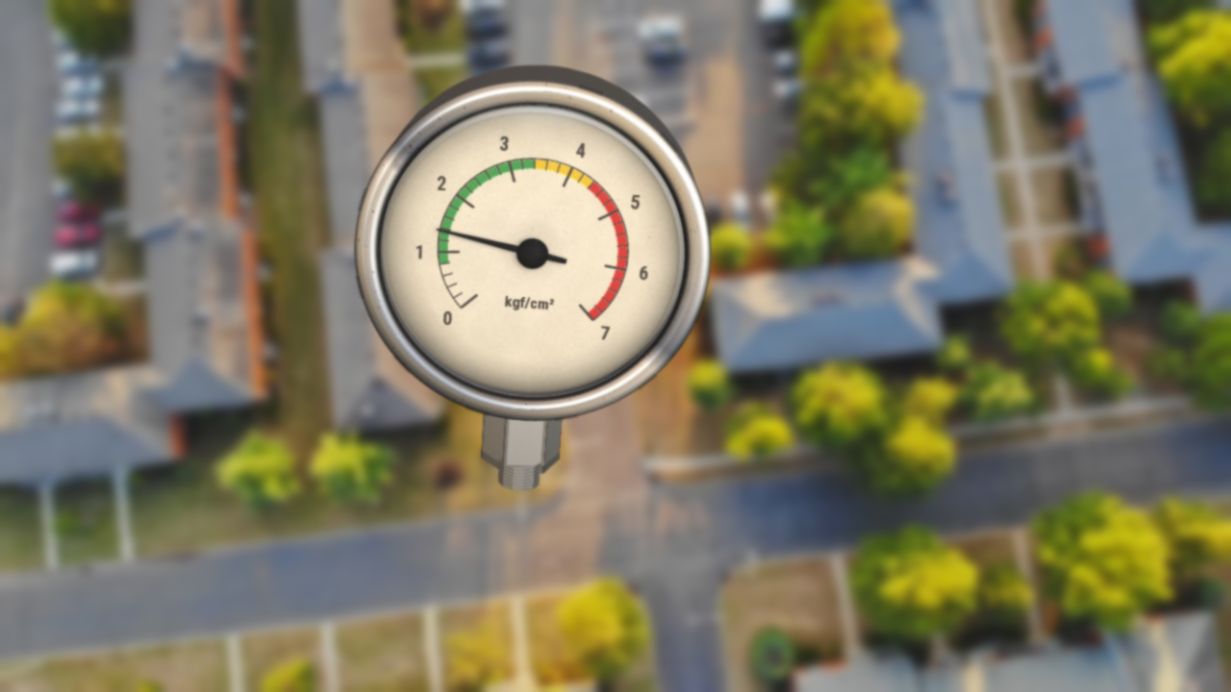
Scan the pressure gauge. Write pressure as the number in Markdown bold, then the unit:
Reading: **1.4** kg/cm²
